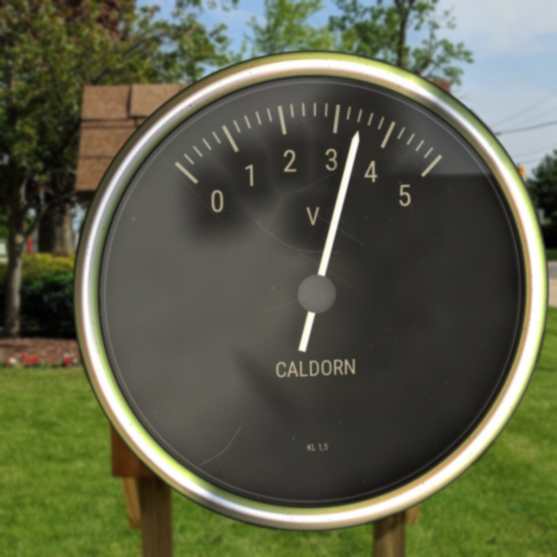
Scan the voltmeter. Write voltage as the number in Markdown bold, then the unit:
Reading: **3.4** V
